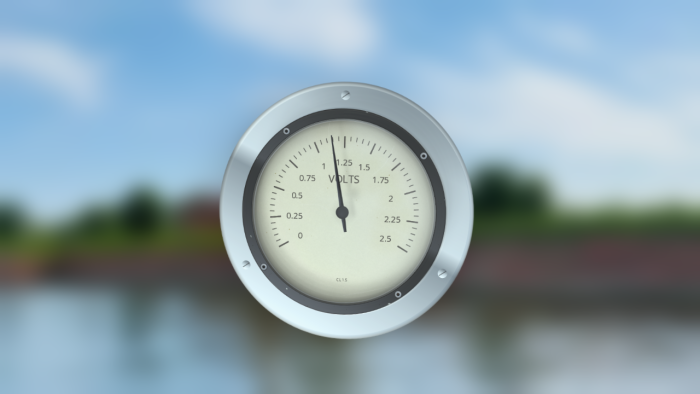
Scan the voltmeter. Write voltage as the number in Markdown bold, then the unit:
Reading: **1.15** V
